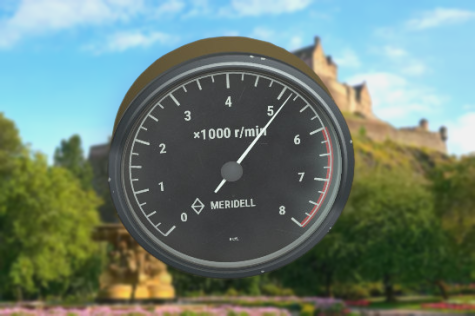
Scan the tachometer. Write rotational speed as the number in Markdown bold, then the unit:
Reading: **5125** rpm
